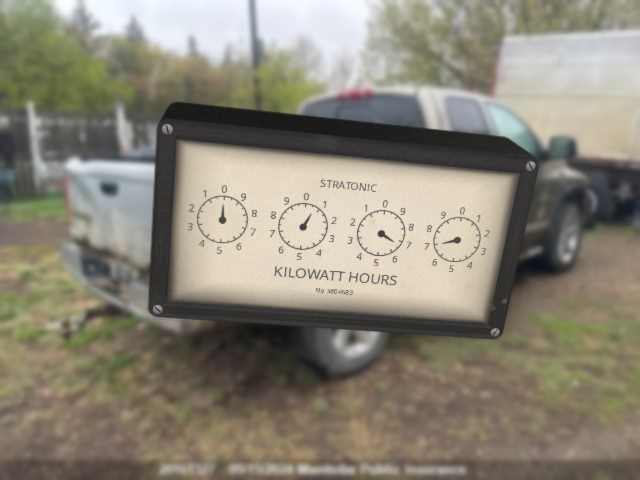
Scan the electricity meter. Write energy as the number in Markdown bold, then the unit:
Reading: **67** kWh
